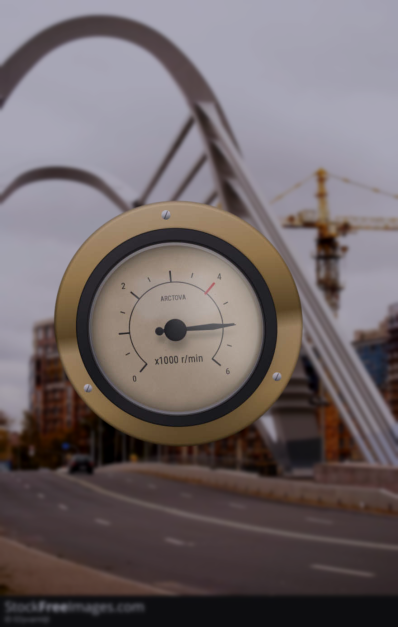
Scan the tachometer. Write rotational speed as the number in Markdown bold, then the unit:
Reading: **5000** rpm
